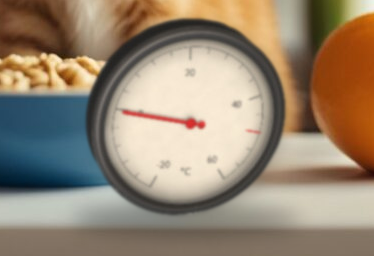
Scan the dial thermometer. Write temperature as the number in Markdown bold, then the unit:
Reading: **0** °C
